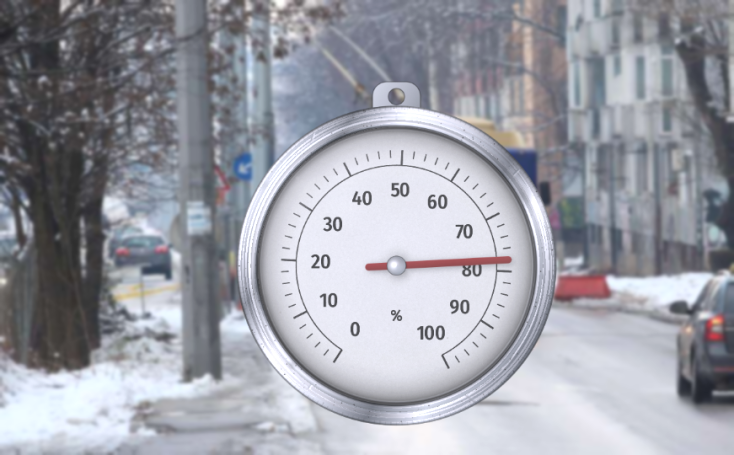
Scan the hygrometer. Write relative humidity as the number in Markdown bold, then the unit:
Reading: **78** %
